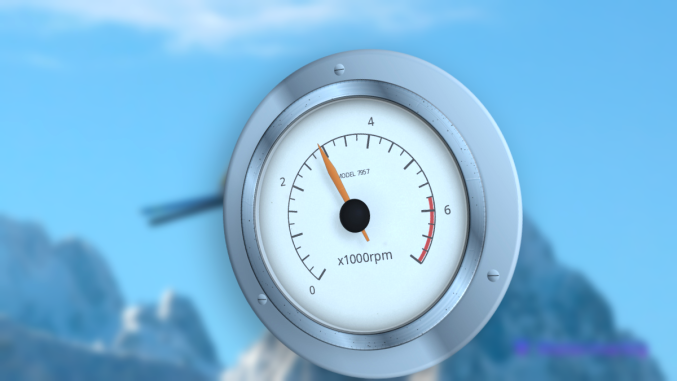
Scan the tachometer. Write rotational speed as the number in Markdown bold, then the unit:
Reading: **3000** rpm
